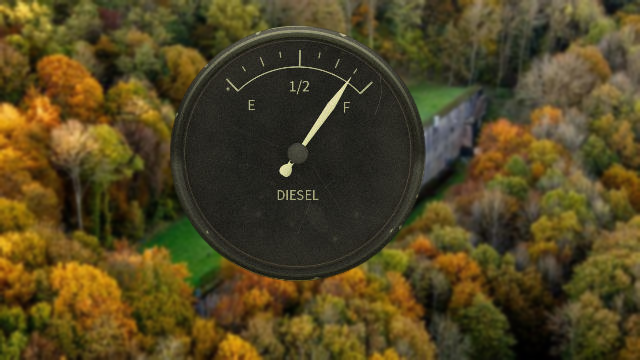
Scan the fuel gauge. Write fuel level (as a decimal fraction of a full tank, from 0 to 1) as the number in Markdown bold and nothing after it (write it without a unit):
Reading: **0.875**
